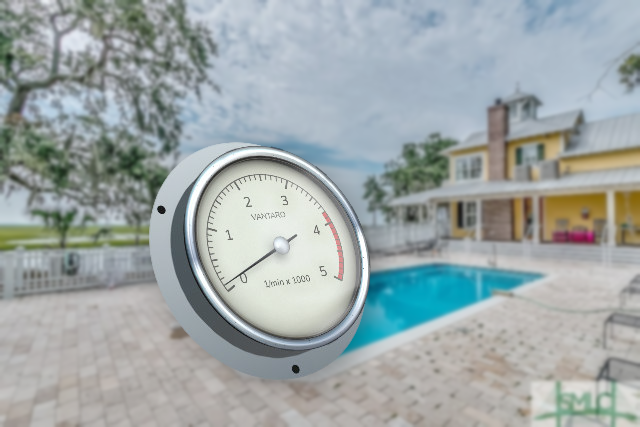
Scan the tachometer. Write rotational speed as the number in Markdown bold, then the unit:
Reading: **100** rpm
